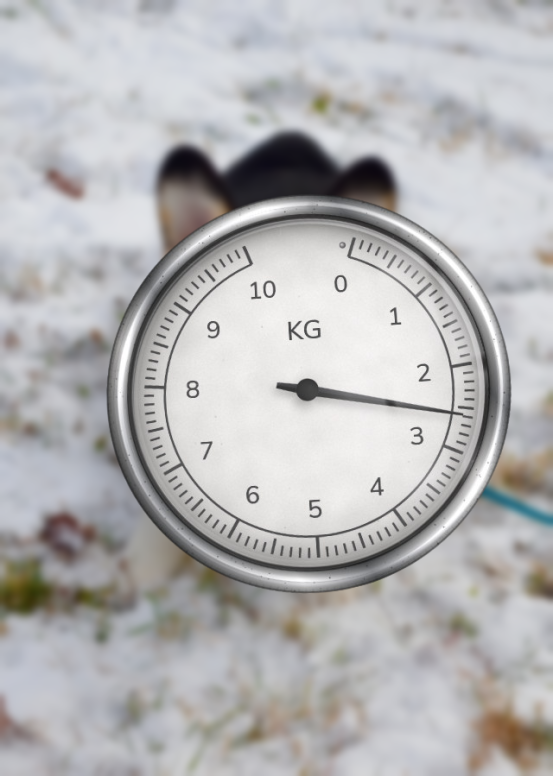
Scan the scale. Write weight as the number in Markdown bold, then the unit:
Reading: **2.6** kg
